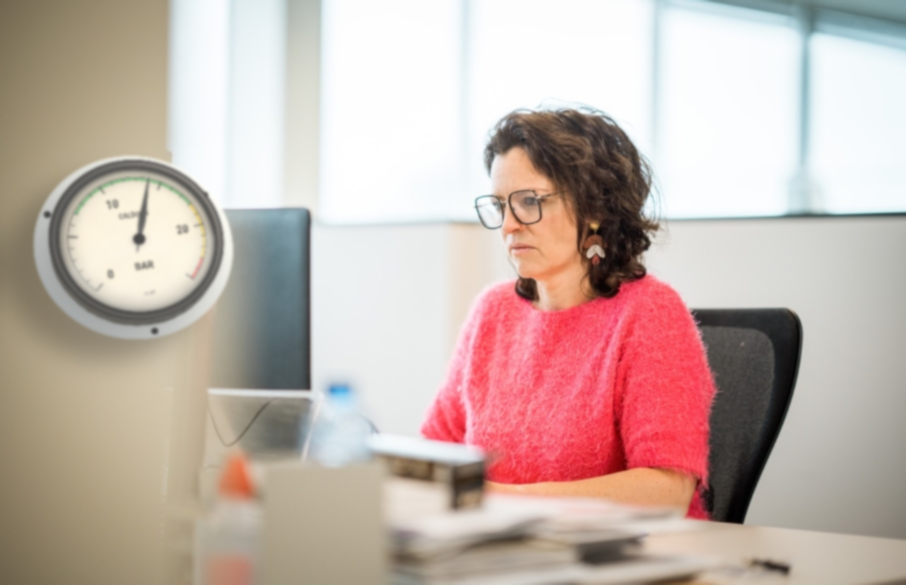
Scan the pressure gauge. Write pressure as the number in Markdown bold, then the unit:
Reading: **14** bar
